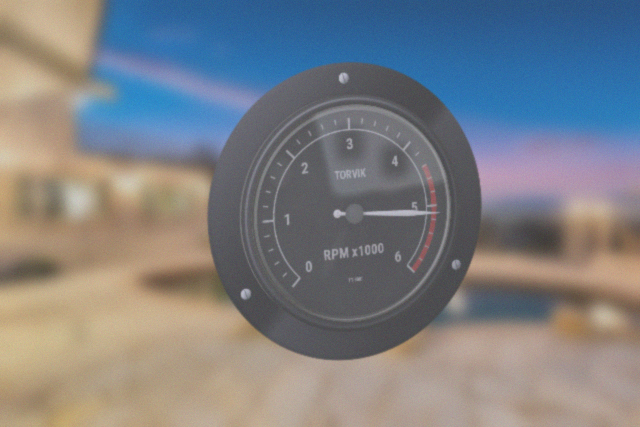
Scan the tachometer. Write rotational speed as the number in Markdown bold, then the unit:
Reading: **5100** rpm
